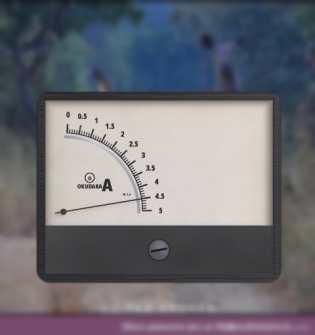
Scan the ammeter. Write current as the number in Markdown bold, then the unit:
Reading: **4.5** A
